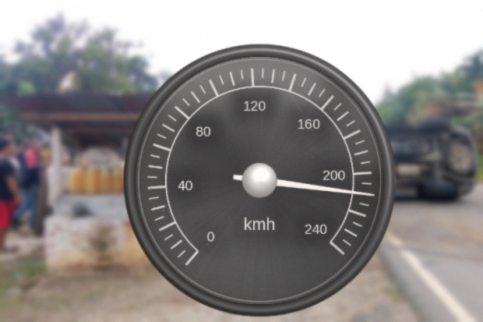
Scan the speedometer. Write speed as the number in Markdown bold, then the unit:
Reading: **210** km/h
